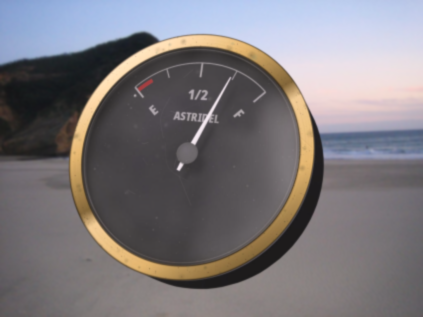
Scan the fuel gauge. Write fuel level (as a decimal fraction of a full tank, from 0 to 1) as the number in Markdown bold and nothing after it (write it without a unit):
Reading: **0.75**
